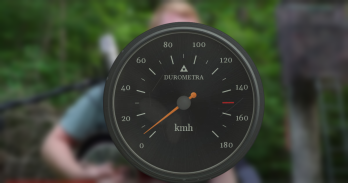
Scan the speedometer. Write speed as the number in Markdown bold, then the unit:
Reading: **5** km/h
